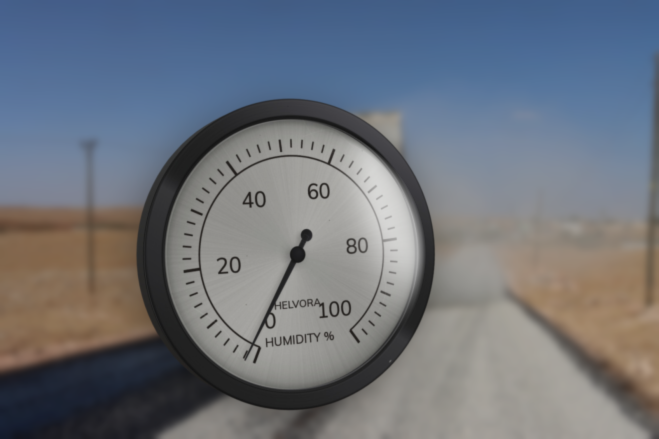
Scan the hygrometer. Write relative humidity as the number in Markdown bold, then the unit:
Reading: **2** %
